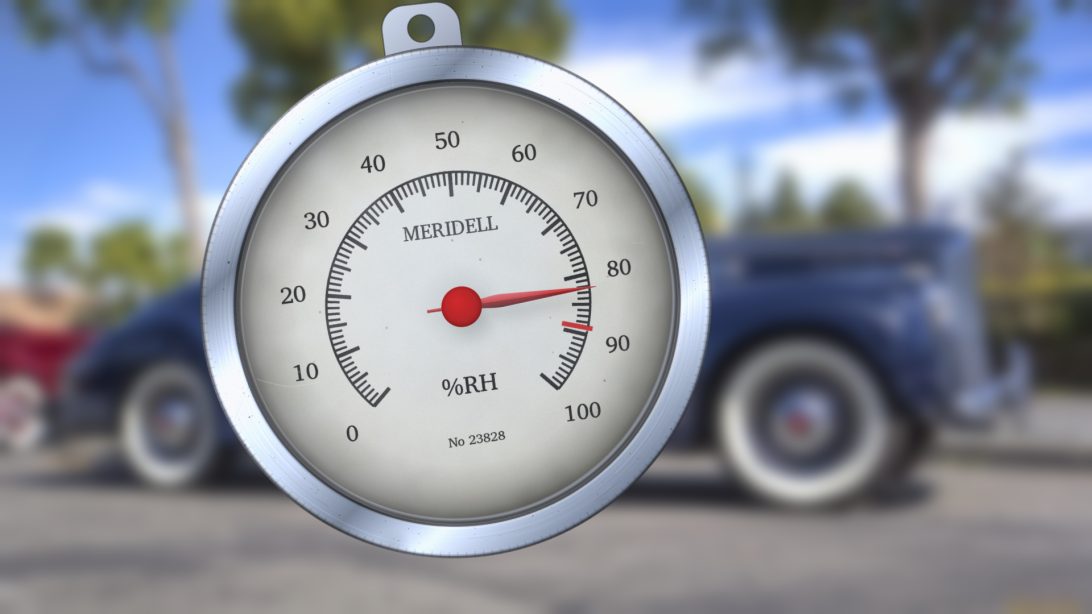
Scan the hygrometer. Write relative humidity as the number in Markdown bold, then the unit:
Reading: **82** %
